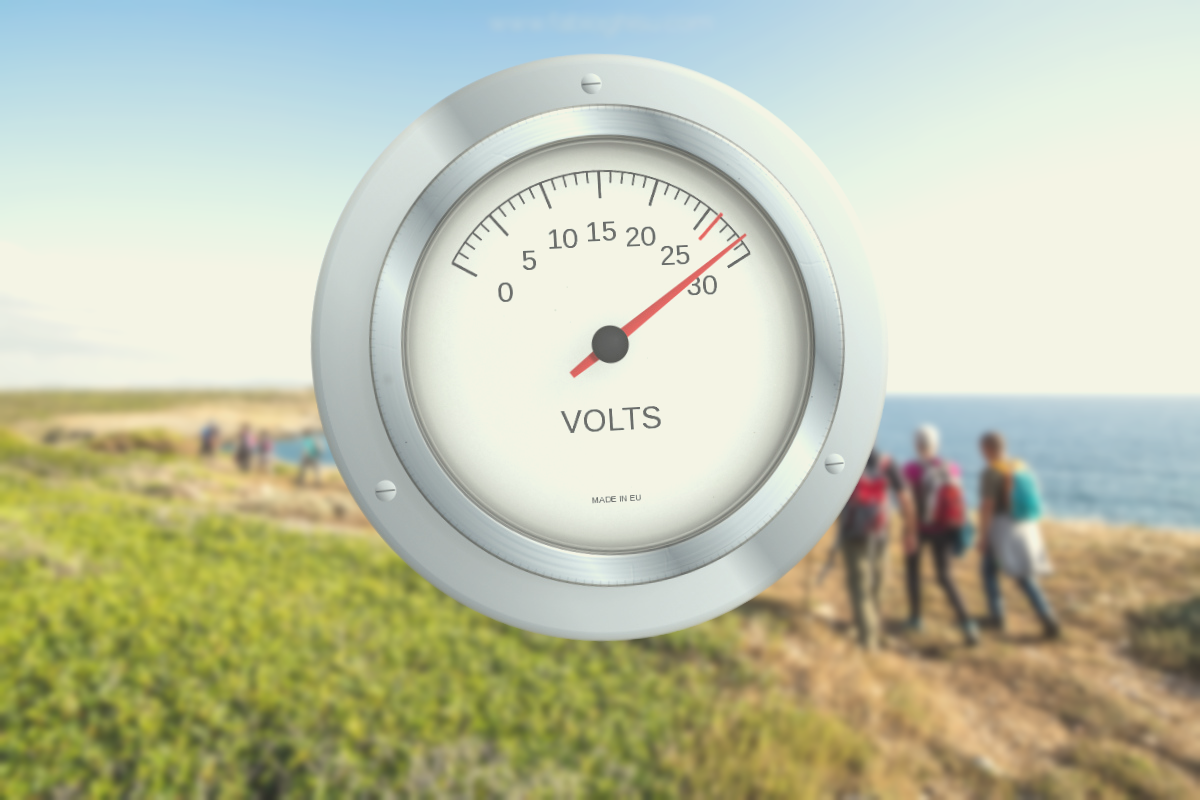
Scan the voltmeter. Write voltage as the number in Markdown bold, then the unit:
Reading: **28.5** V
